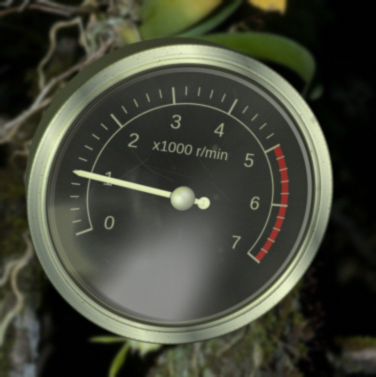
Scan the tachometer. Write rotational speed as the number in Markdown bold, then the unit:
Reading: **1000** rpm
